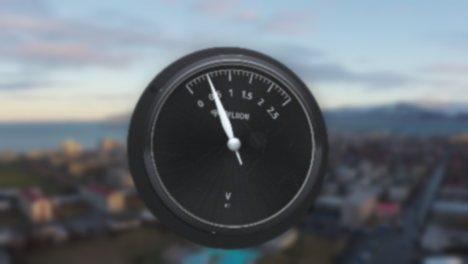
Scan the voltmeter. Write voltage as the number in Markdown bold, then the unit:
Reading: **0.5** V
